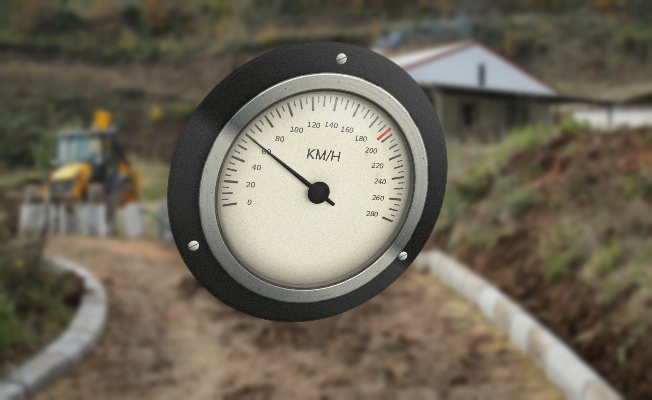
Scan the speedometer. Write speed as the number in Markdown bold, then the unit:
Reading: **60** km/h
